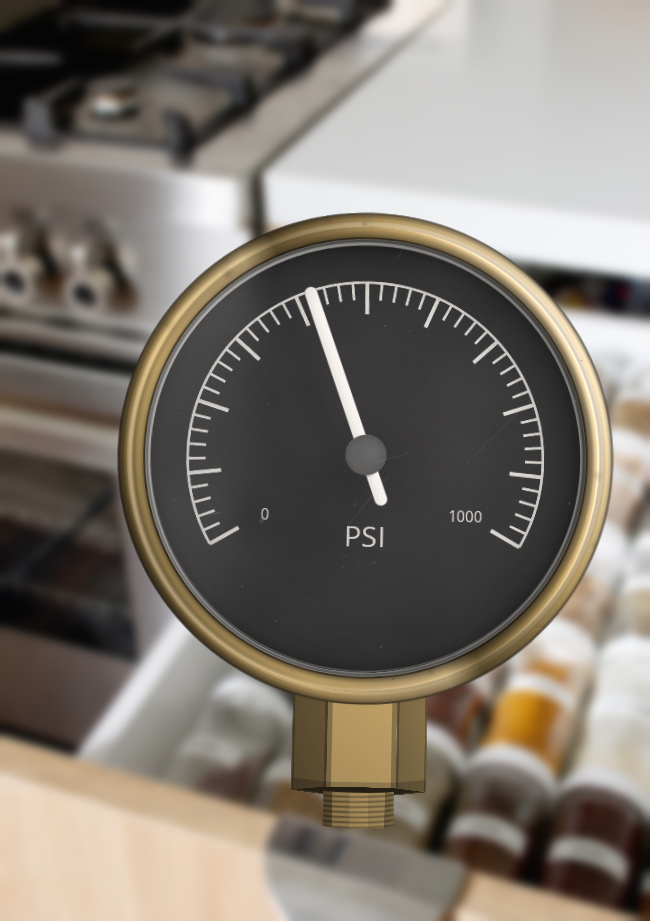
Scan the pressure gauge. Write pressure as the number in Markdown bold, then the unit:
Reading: **420** psi
